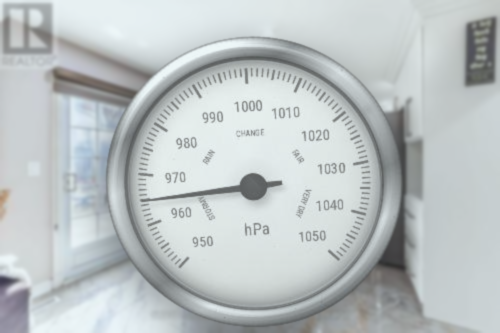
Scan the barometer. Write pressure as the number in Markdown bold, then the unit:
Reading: **965** hPa
